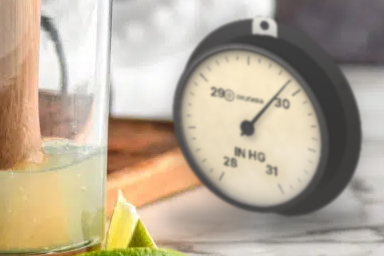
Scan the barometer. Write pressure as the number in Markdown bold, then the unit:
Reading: **29.9** inHg
